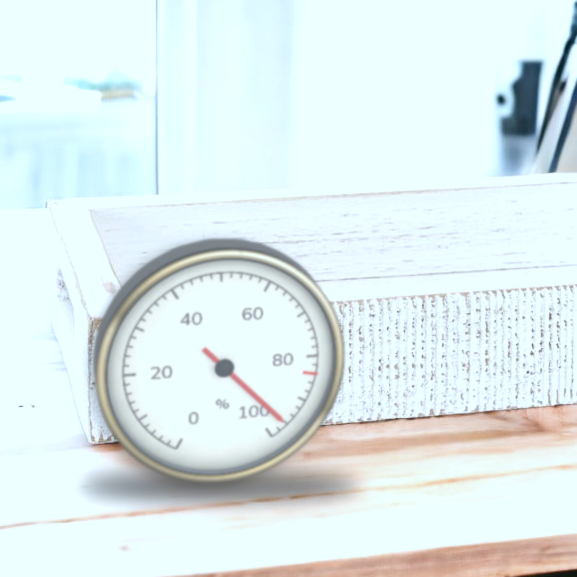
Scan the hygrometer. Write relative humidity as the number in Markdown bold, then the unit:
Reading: **96** %
